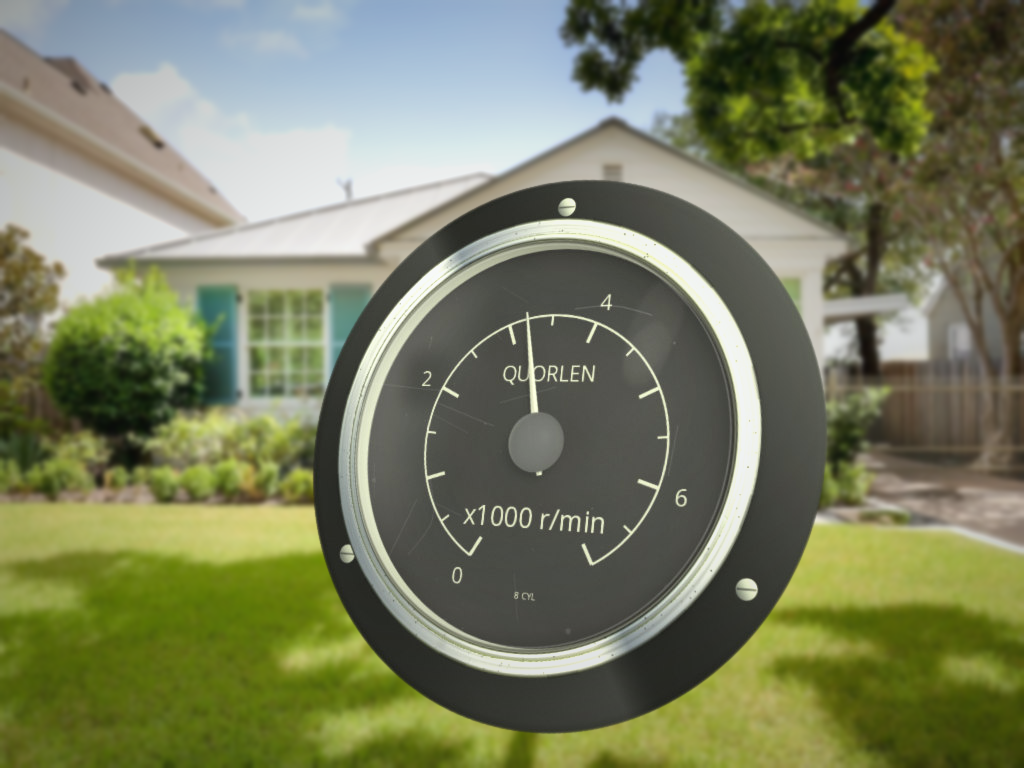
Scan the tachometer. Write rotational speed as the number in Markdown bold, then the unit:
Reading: **3250** rpm
